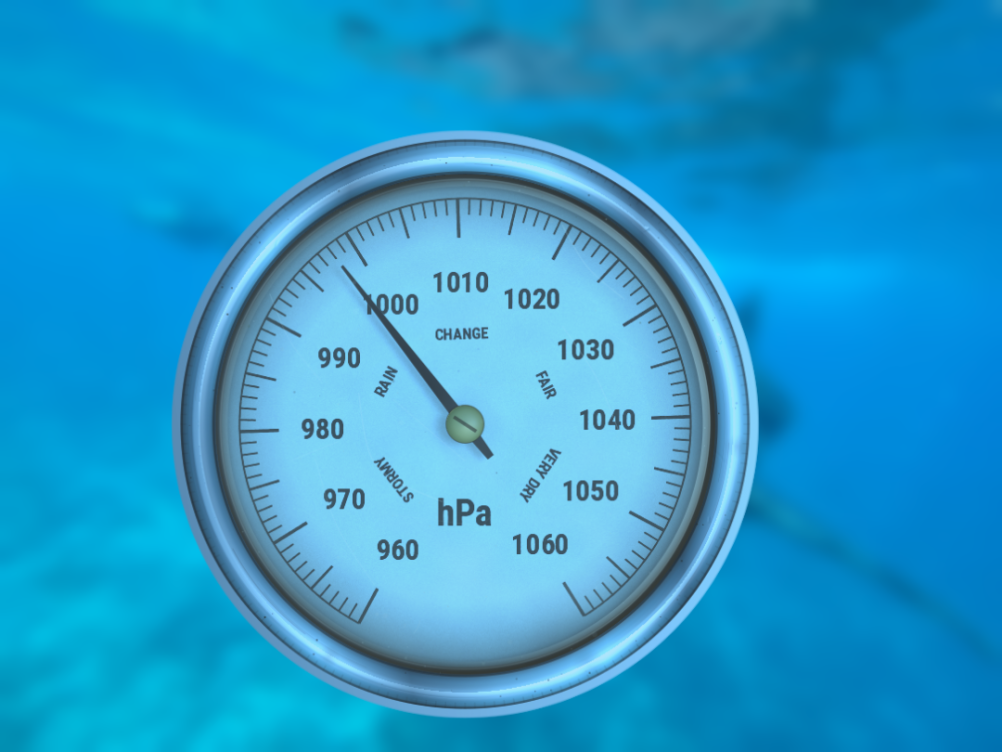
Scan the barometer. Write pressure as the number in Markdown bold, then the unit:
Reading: **998** hPa
